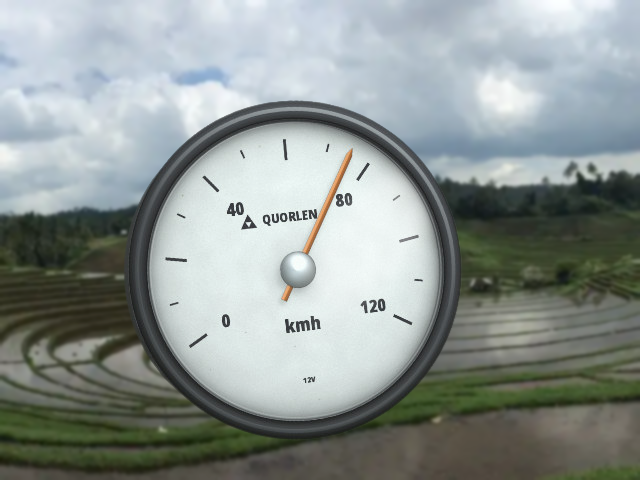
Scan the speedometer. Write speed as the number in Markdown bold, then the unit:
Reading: **75** km/h
